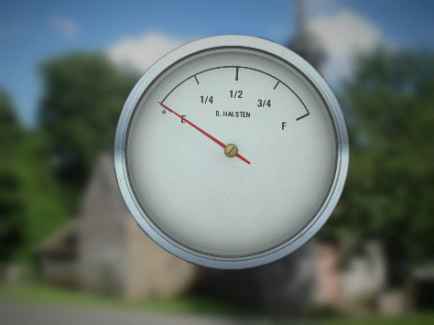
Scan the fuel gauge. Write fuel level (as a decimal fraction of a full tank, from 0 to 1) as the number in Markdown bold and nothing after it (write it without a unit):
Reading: **0**
